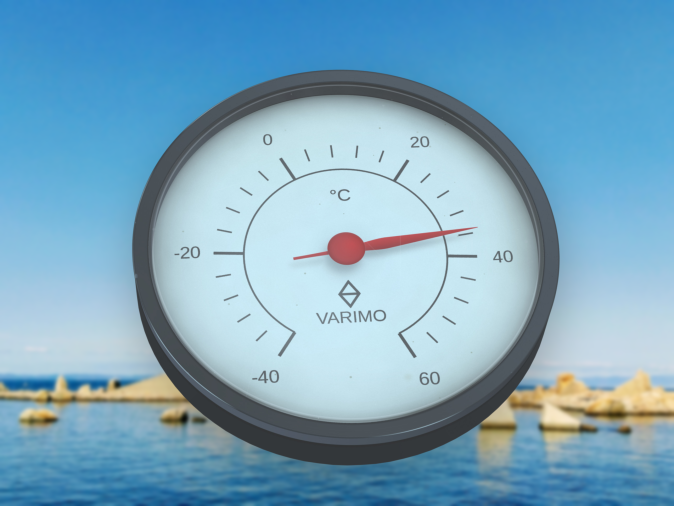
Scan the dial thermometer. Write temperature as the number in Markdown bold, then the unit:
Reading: **36** °C
